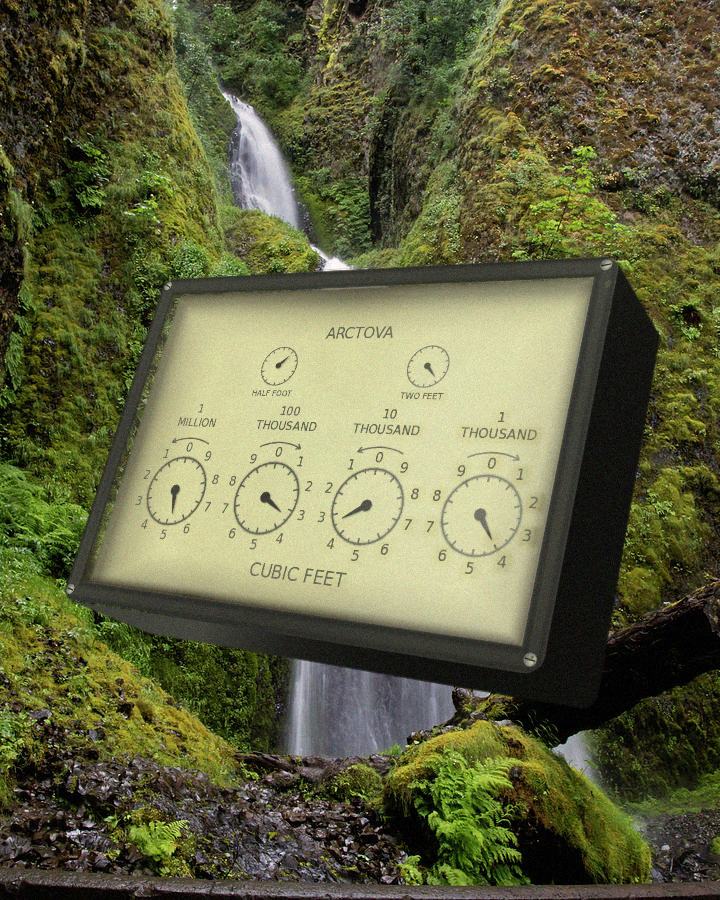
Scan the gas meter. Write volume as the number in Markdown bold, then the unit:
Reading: **533400** ft³
